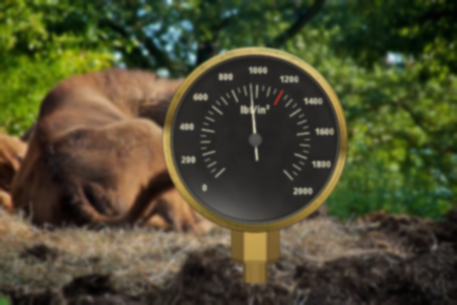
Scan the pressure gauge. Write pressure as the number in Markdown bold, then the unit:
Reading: **950** psi
